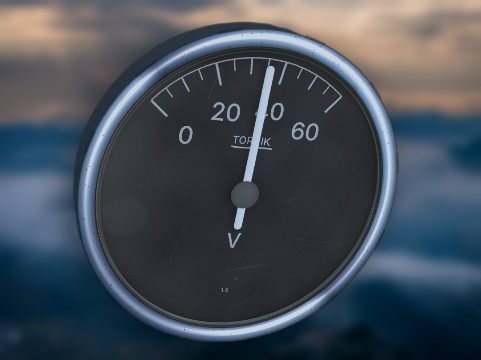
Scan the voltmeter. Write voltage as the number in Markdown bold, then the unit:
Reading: **35** V
